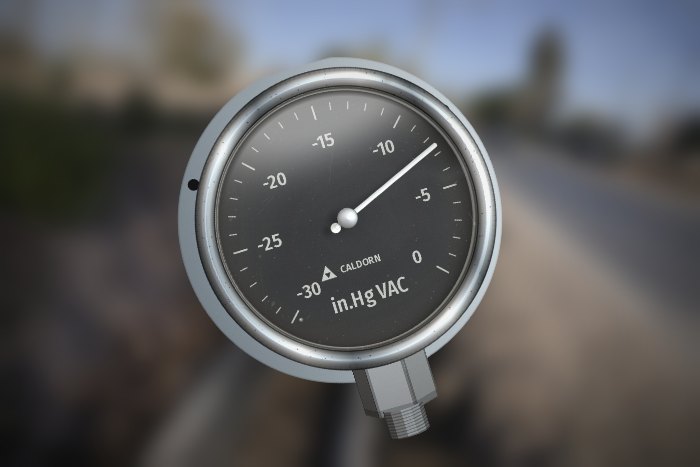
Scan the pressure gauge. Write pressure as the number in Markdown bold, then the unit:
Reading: **-7.5** inHg
